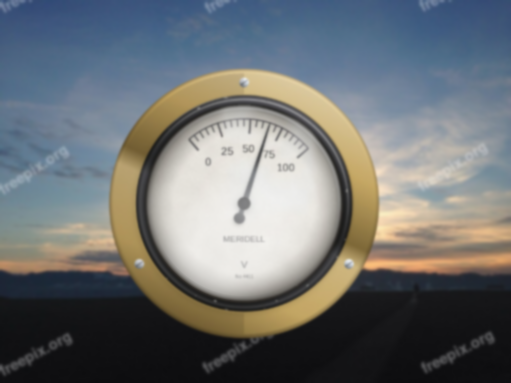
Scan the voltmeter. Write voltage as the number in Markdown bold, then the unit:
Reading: **65** V
